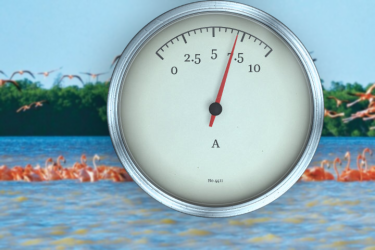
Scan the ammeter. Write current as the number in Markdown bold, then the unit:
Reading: **7** A
